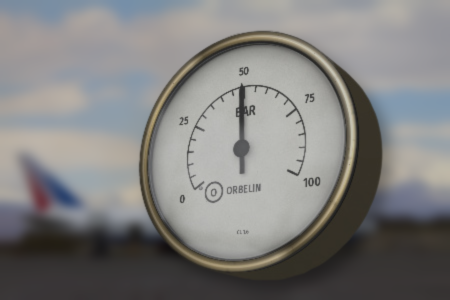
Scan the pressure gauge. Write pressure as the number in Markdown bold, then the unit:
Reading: **50** bar
